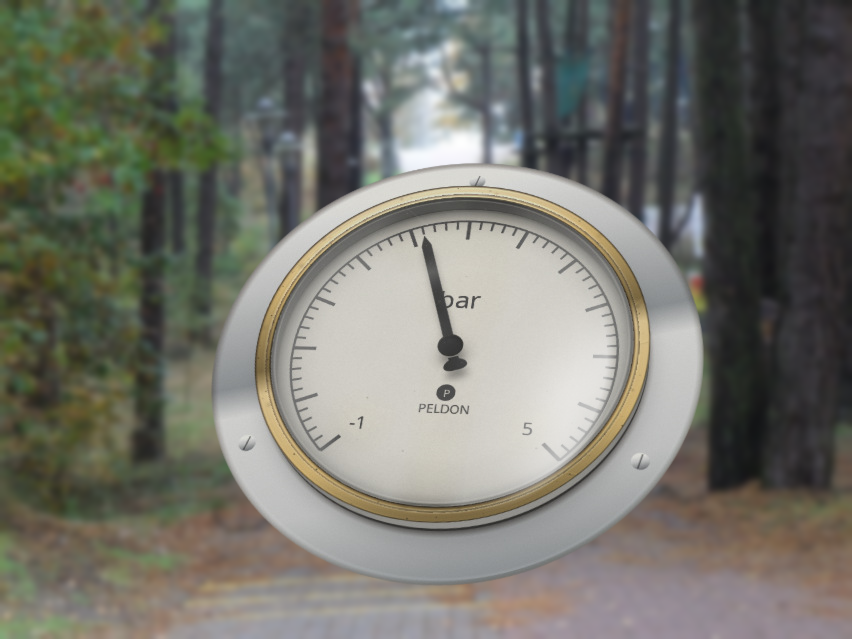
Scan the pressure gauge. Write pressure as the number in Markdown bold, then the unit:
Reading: **1.6** bar
